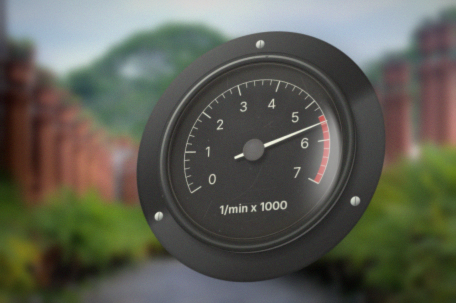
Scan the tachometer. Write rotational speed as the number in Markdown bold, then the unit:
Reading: **5600** rpm
